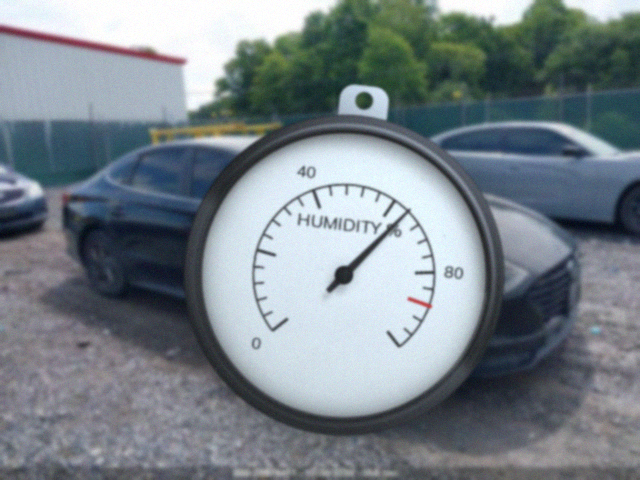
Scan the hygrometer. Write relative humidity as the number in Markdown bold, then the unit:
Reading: **64** %
